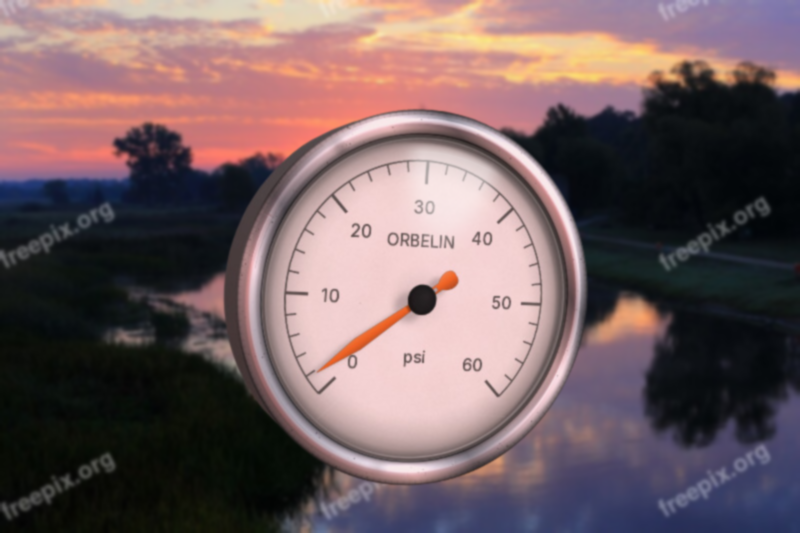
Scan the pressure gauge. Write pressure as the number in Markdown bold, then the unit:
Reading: **2** psi
